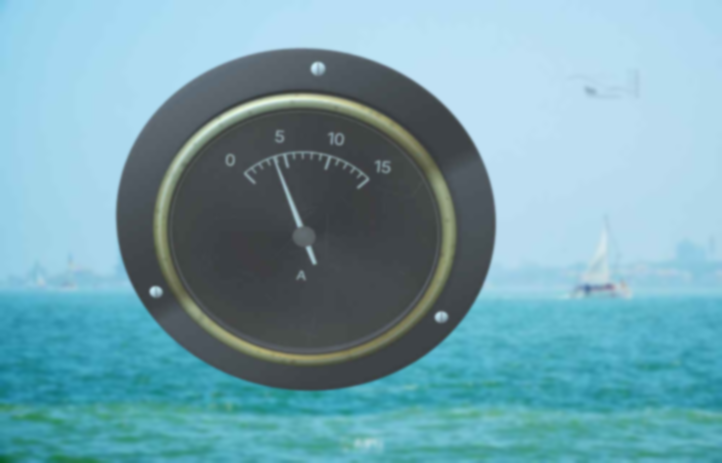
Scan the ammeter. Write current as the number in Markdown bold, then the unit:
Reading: **4** A
